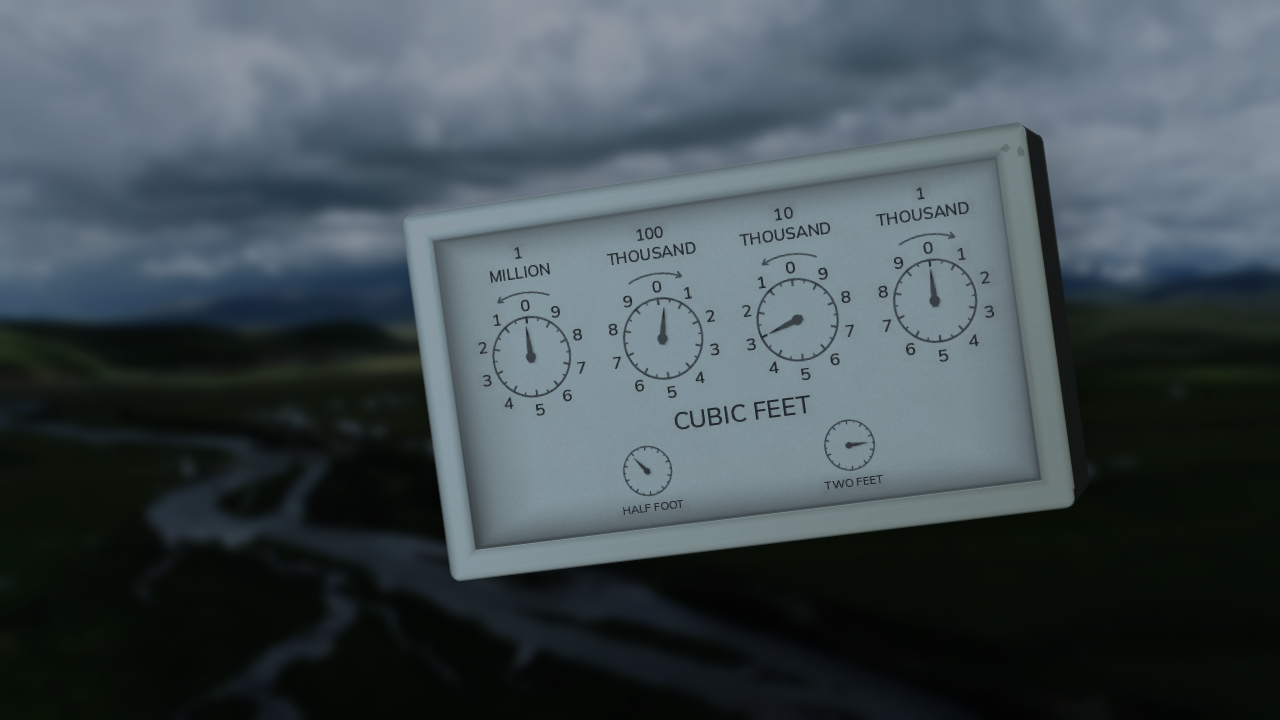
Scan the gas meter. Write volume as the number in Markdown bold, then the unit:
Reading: **3000** ft³
